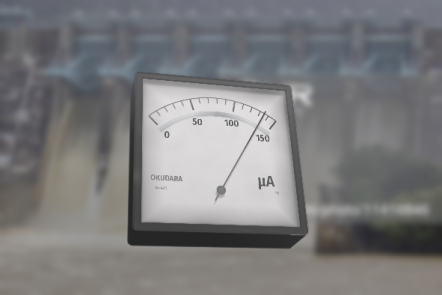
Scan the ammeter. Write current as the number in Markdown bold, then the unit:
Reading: **135** µA
